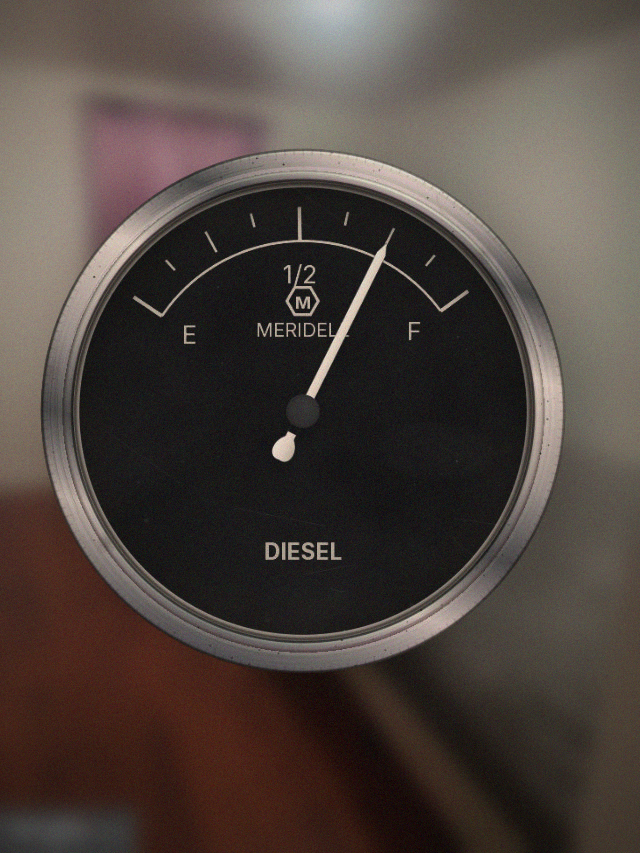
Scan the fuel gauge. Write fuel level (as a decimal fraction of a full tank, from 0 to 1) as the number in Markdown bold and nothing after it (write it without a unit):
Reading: **0.75**
